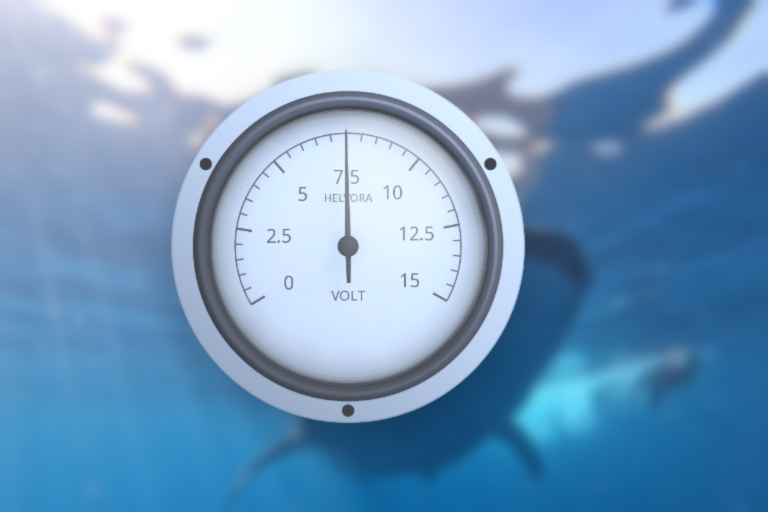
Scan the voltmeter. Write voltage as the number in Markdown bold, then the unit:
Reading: **7.5** V
